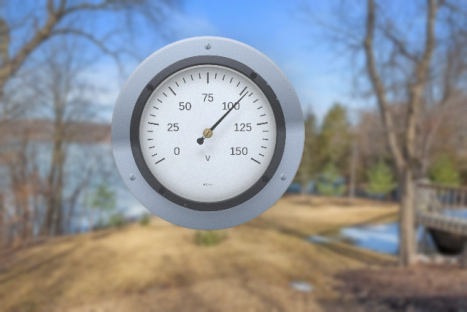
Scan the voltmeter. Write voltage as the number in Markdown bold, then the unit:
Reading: **102.5** V
